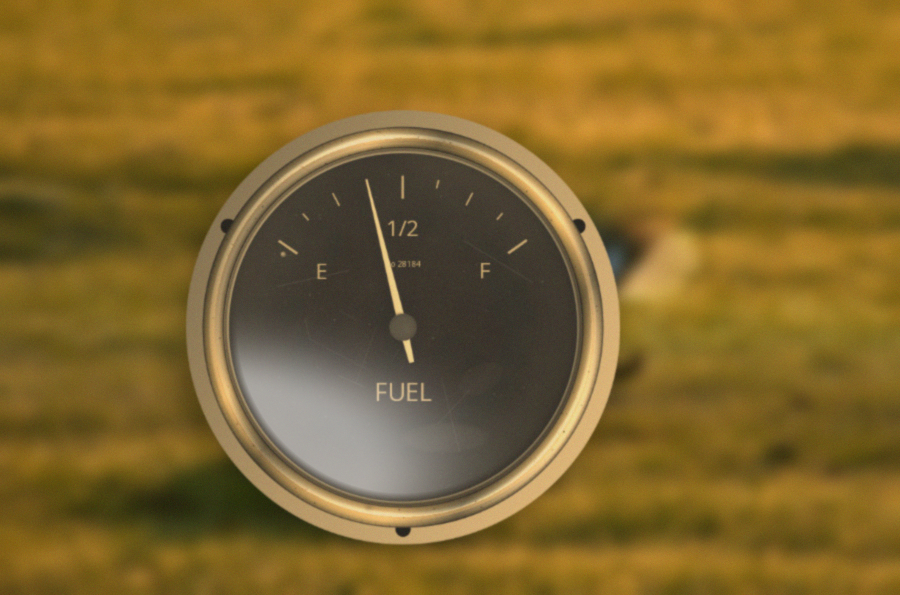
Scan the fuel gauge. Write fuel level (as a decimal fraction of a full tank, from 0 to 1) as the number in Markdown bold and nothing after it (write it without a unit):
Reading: **0.375**
